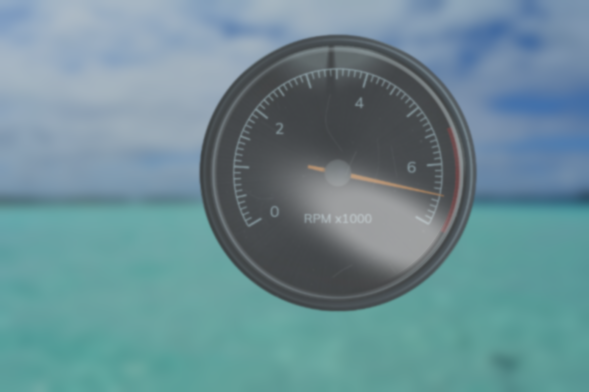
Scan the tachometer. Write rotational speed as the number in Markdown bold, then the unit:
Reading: **6500** rpm
